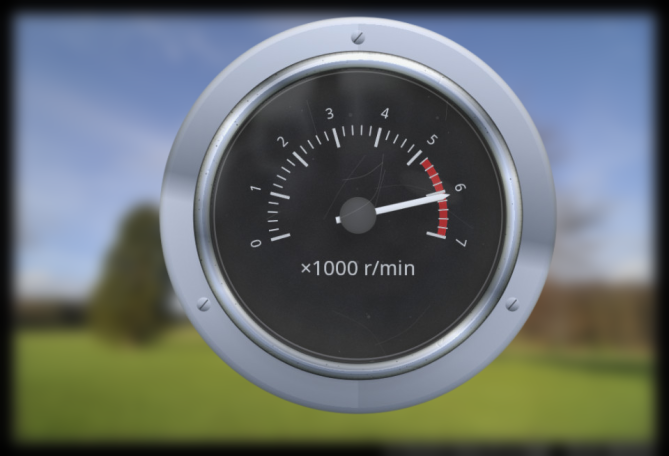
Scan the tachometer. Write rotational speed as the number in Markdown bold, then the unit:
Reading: **6100** rpm
